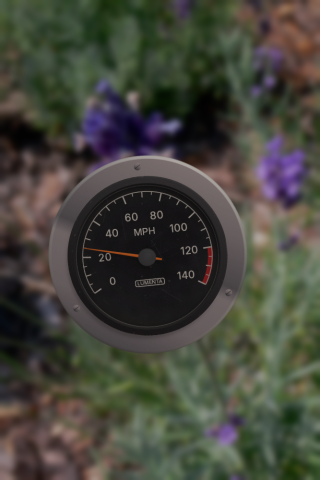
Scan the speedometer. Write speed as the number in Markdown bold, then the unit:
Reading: **25** mph
